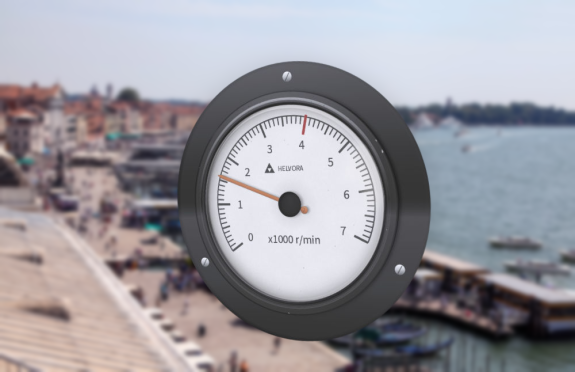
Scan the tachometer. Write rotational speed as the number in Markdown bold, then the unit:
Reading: **1600** rpm
